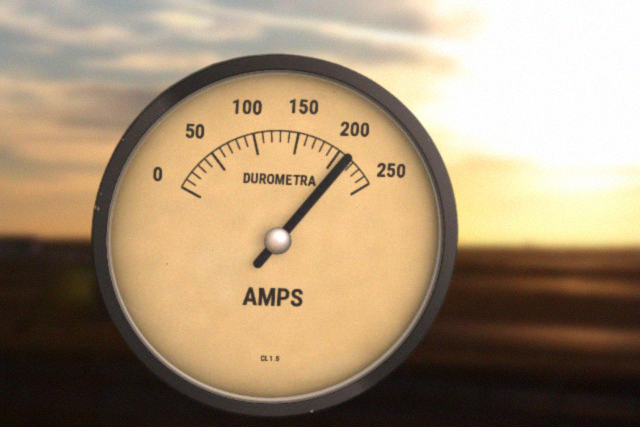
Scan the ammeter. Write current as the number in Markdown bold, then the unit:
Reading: **210** A
